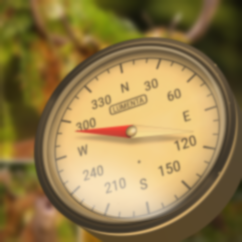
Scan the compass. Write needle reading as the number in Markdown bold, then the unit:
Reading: **290** °
